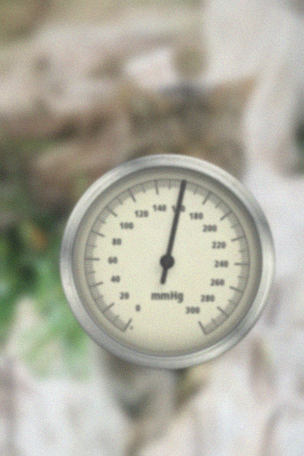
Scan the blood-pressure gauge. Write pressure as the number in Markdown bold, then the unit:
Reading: **160** mmHg
